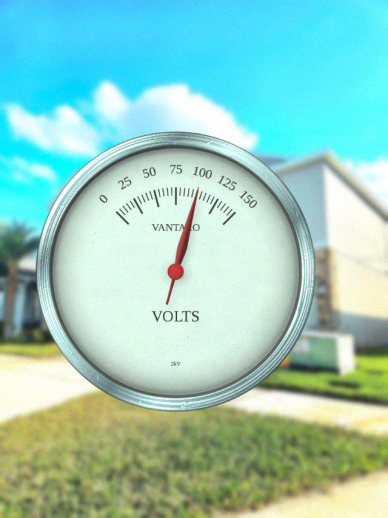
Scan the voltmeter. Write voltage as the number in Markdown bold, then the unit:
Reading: **100** V
